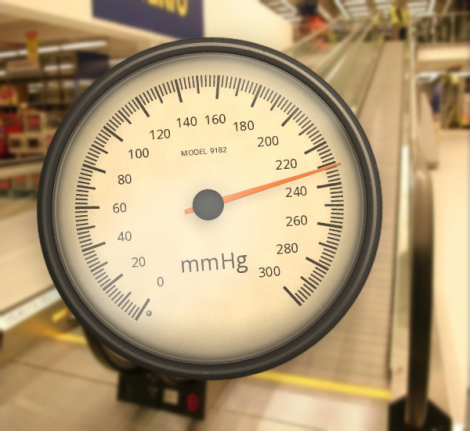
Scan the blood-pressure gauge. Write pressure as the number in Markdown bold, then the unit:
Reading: **232** mmHg
